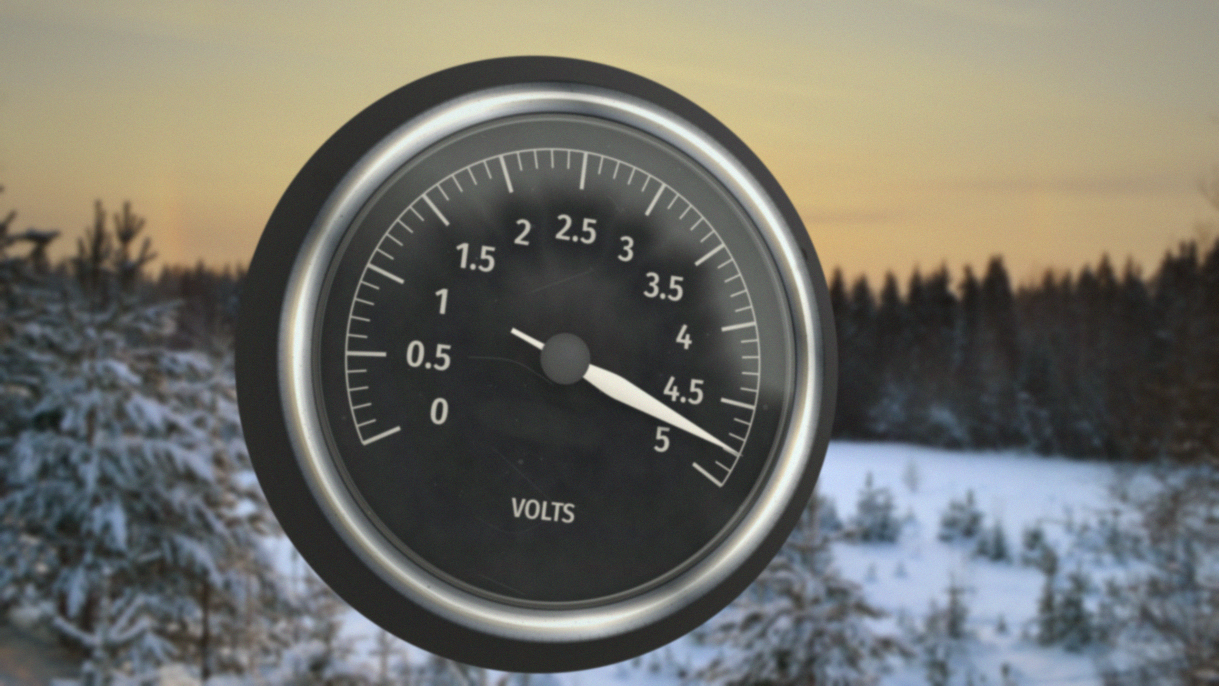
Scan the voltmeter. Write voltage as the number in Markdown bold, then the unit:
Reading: **4.8** V
